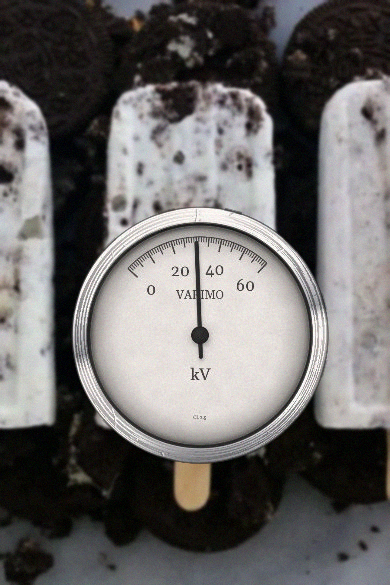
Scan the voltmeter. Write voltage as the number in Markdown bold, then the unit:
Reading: **30** kV
